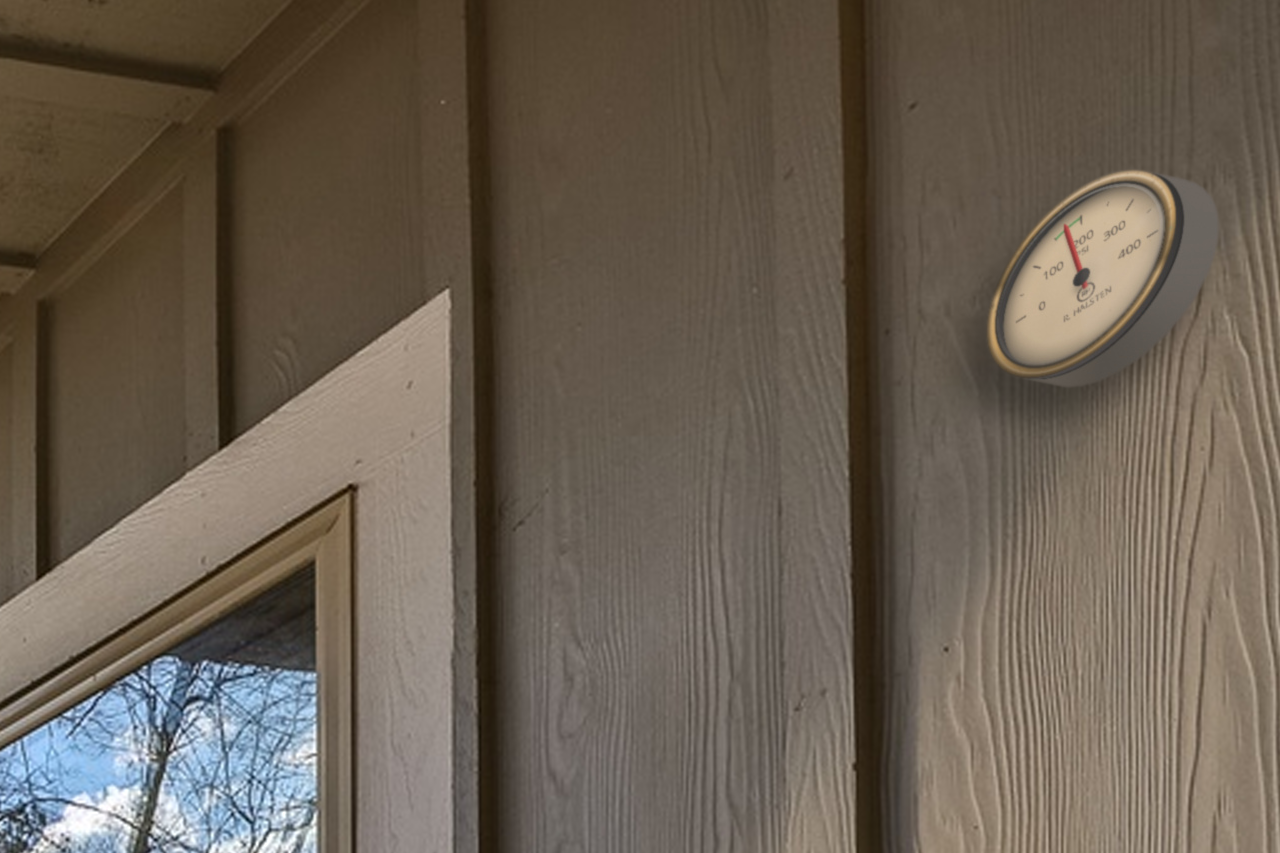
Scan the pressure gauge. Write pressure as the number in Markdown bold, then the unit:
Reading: **175** psi
